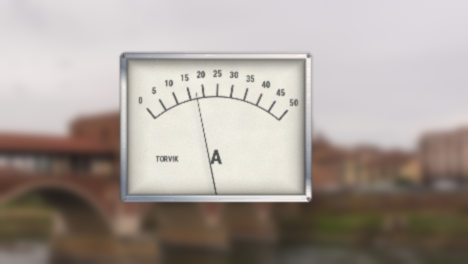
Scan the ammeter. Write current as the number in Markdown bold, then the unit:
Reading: **17.5** A
